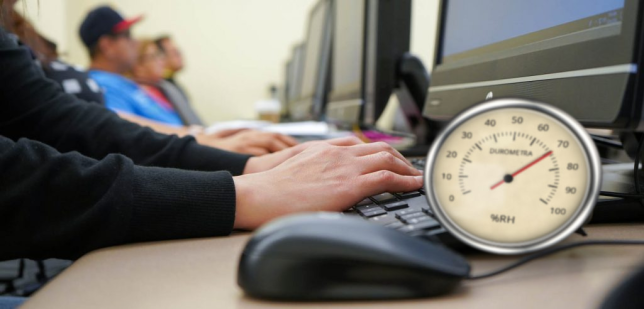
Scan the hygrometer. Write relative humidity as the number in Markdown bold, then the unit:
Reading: **70** %
